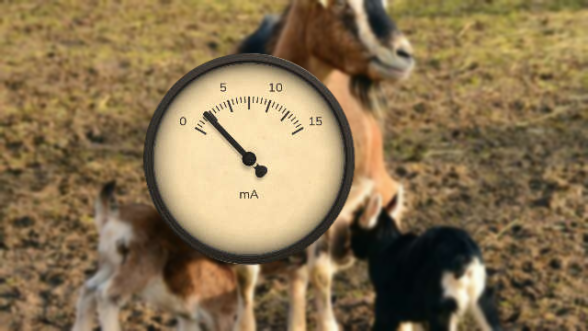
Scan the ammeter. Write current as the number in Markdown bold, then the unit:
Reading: **2** mA
